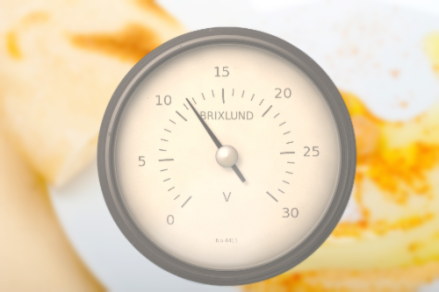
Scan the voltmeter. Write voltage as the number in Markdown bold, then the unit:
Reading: **11.5** V
